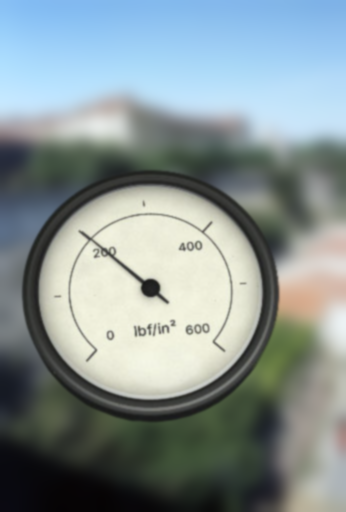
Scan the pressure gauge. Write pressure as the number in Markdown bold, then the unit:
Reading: **200** psi
